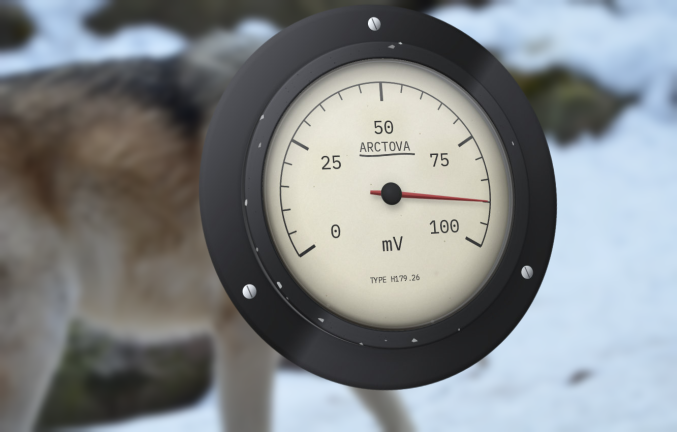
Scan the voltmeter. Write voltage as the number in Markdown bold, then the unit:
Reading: **90** mV
